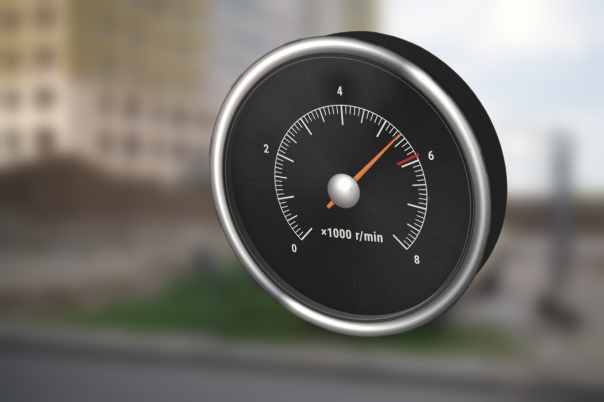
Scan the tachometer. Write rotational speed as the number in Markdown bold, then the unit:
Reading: **5400** rpm
